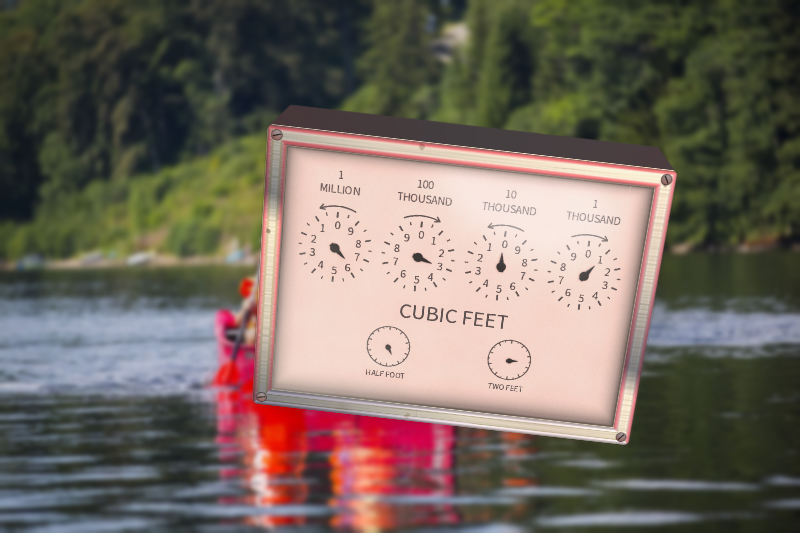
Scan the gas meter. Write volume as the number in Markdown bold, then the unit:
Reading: **630100** ft³
